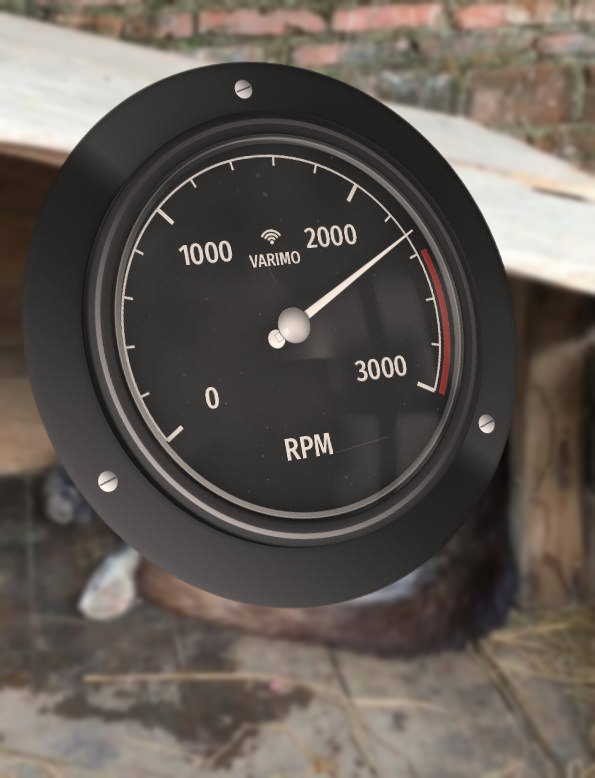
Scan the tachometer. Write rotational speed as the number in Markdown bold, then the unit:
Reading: **2300** rpm
